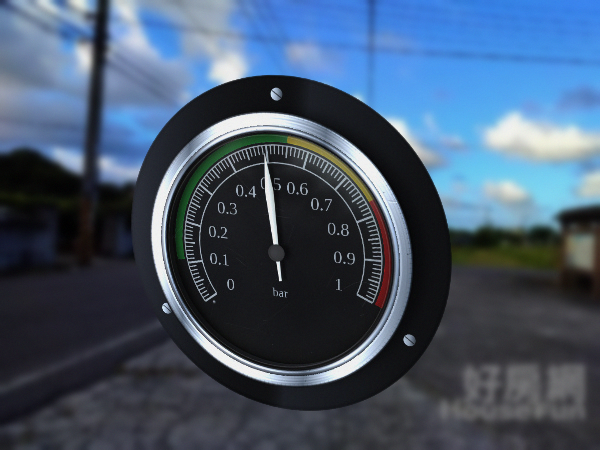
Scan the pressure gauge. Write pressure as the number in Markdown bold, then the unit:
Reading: **0.5** bar
